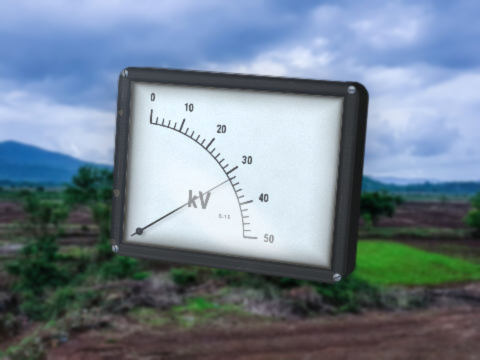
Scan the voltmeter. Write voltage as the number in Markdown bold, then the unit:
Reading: **32** kV
